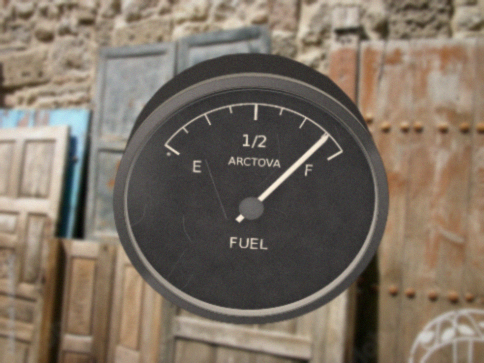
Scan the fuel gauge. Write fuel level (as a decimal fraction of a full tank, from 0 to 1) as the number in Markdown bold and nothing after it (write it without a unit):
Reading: **0.875**
